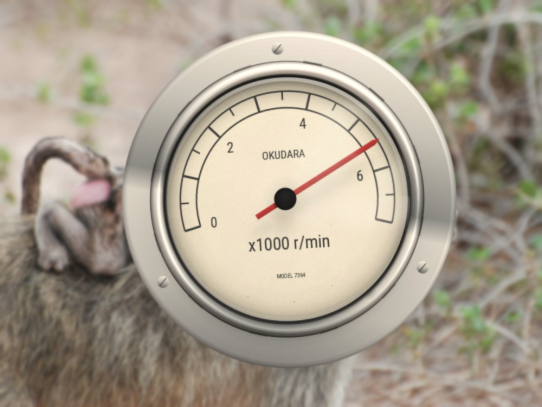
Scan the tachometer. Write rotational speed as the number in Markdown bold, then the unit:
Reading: **5500** rpm
